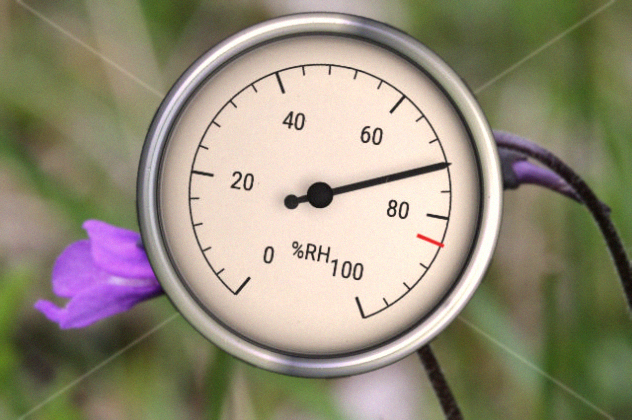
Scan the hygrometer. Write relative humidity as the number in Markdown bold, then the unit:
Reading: **72** %
